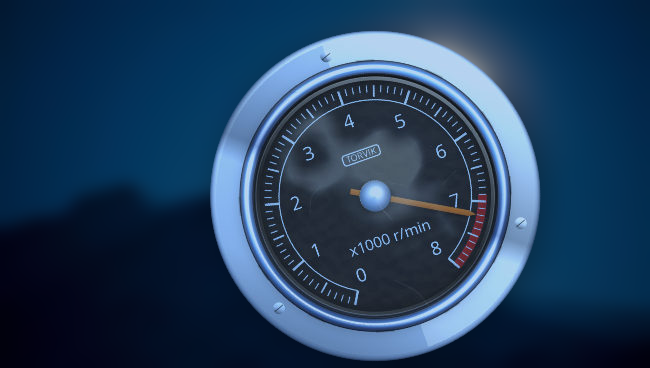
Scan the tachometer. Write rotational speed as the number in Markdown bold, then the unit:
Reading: **7200** rpm
